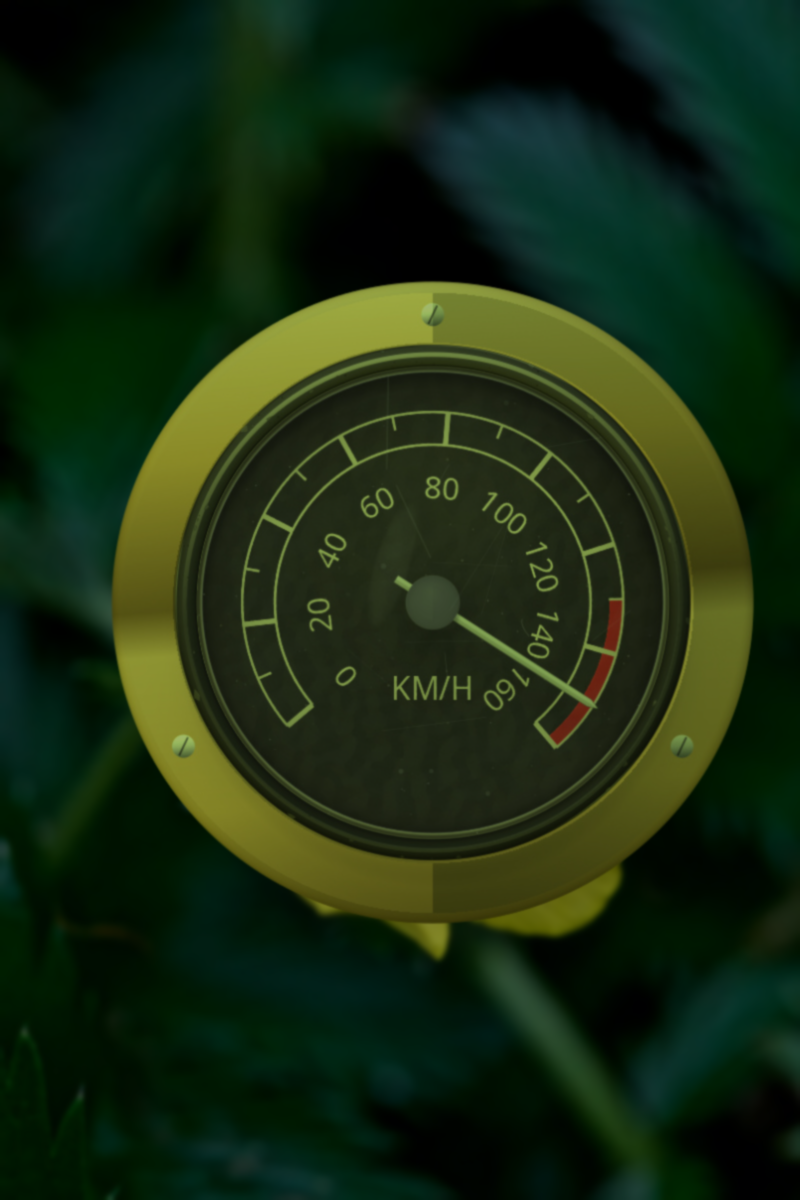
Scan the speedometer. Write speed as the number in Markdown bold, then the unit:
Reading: **150** km/h
